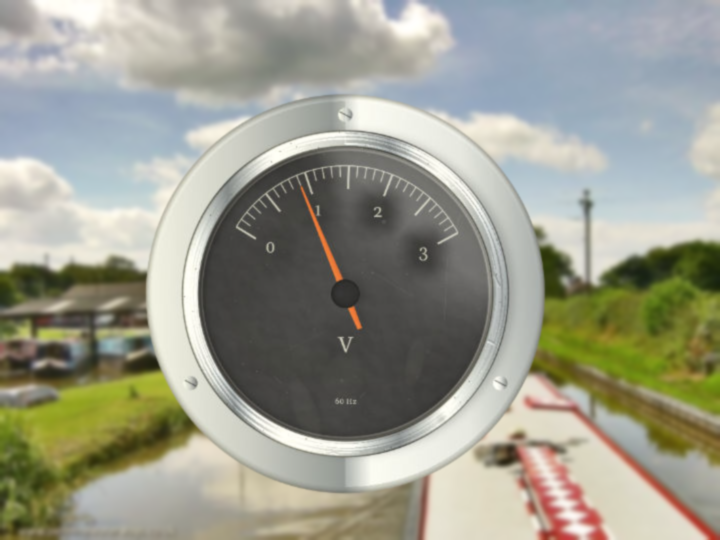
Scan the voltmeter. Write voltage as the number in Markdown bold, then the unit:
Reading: **0.9** V
